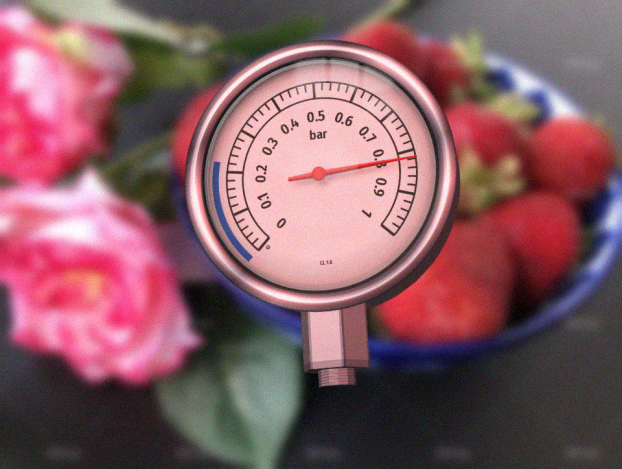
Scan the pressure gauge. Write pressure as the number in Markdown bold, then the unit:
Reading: **0.82** bar
